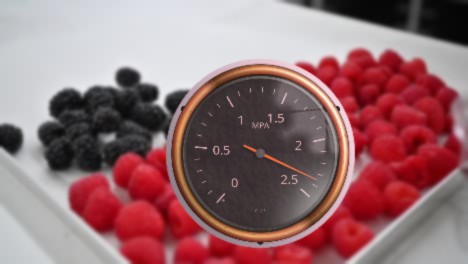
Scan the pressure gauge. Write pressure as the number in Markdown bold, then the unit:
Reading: **2.35** MPa
